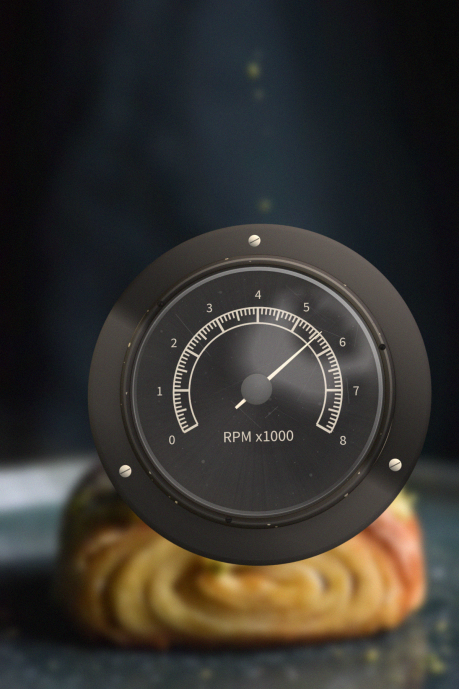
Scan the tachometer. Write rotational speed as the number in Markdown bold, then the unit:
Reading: **5600** rpm
